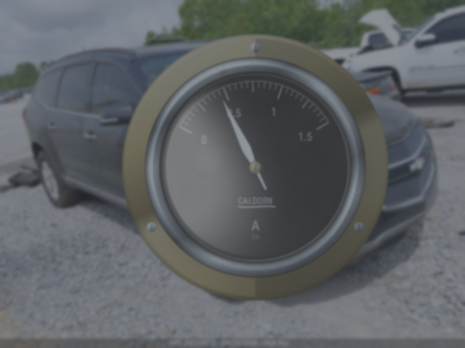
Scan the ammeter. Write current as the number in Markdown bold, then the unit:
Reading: **0.45** A
